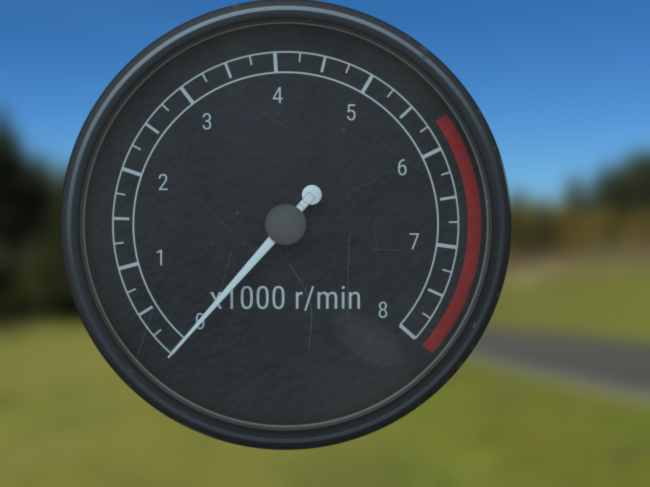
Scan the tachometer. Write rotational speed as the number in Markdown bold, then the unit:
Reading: **0** rpm
